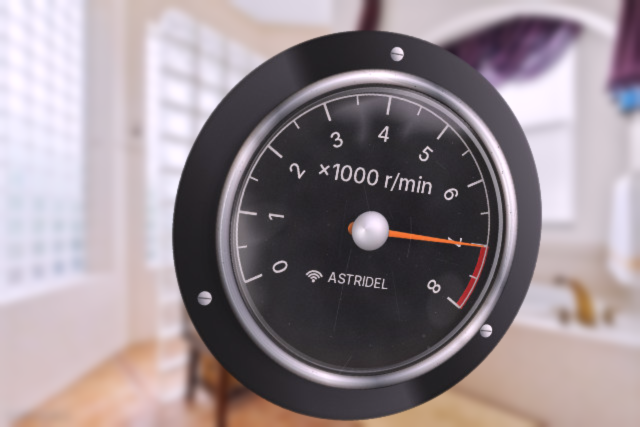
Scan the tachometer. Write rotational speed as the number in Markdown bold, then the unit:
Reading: **7000** rpm
